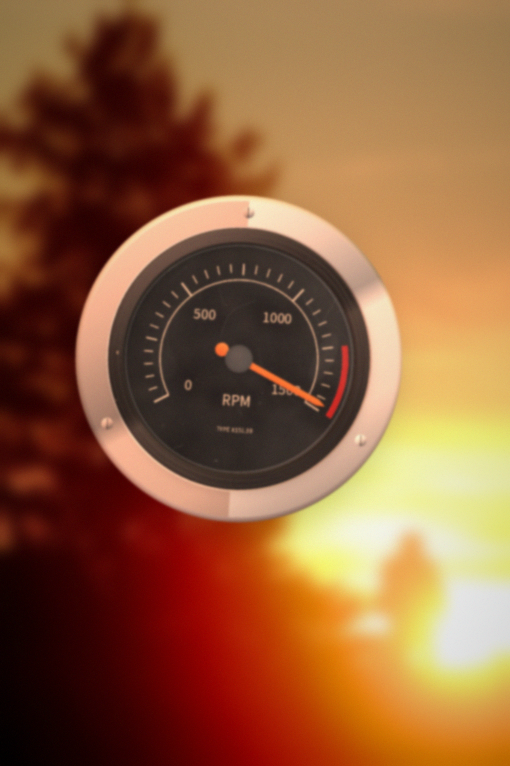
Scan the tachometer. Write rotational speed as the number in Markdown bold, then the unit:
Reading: **1475** rpm
